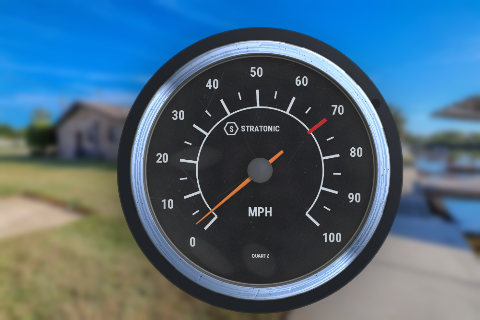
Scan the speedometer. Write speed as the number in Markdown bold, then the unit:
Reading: **2.5** mph
